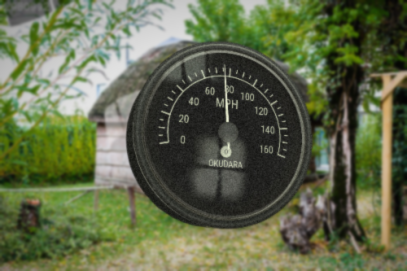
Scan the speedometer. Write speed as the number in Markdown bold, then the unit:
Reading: **75** mph
